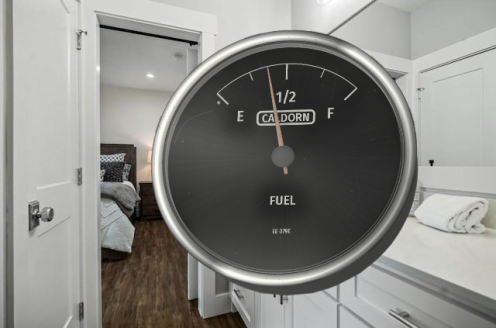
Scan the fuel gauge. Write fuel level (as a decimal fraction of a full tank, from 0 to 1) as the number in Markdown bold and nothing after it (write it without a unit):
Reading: **0.375**
